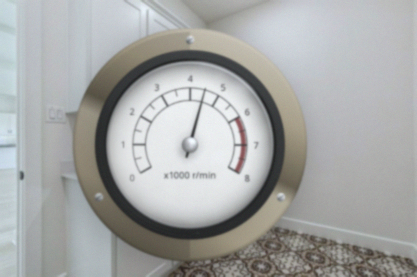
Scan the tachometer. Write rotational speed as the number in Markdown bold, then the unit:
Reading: **4500** rpm
